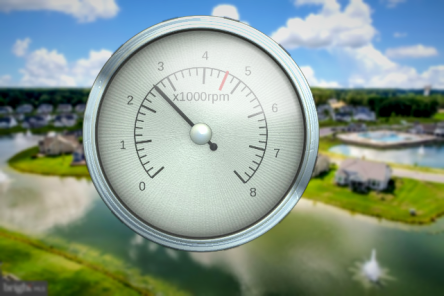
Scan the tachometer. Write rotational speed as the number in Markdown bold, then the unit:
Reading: **2600** rpm
